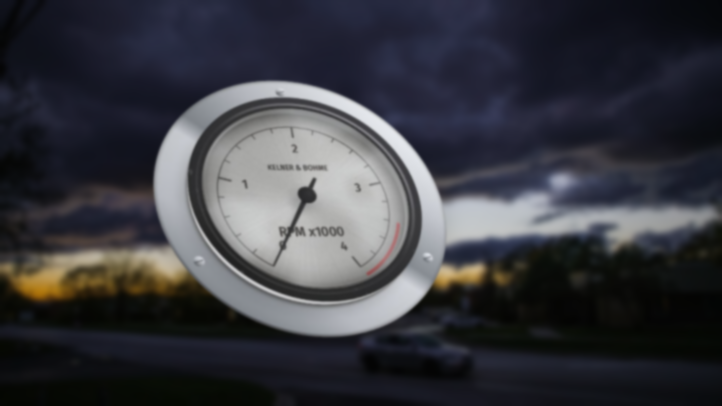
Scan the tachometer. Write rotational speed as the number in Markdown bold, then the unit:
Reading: **0** rpm
